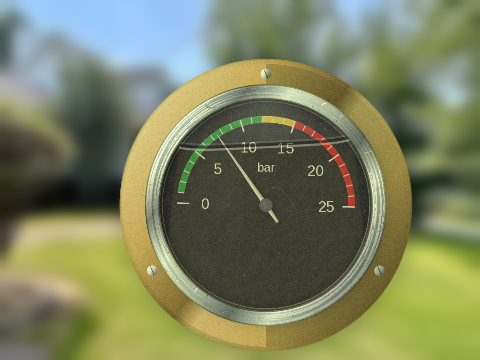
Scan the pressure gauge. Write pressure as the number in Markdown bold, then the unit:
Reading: **7.5** bar
